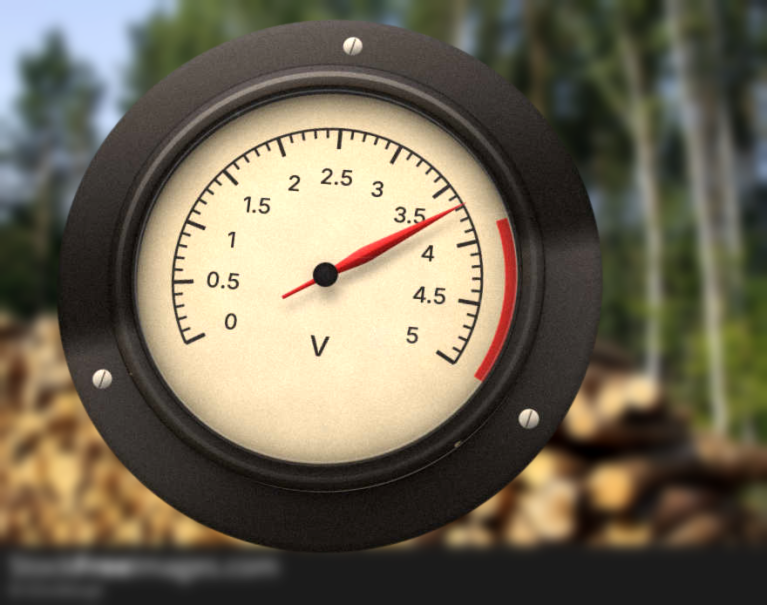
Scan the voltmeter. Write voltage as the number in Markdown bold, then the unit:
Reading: **3.7** V
